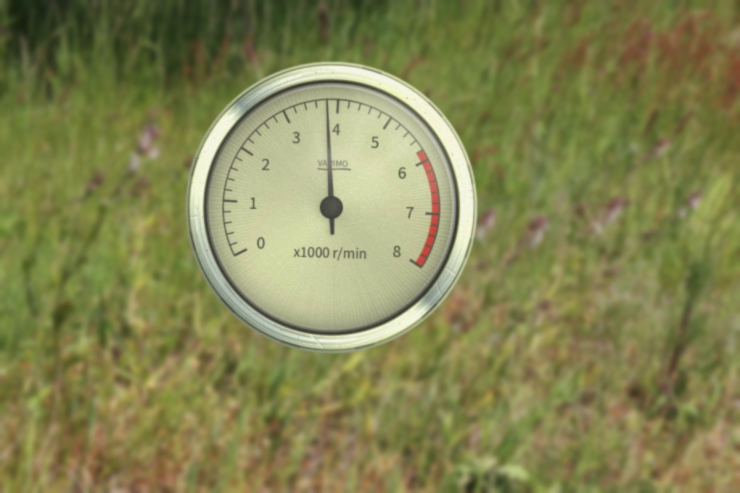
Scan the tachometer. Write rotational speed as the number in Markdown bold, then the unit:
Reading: **3800** rpm
